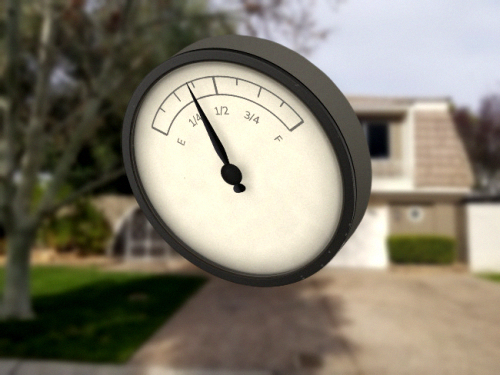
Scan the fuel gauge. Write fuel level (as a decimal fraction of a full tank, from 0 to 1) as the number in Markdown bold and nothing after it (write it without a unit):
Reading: **0.375**
